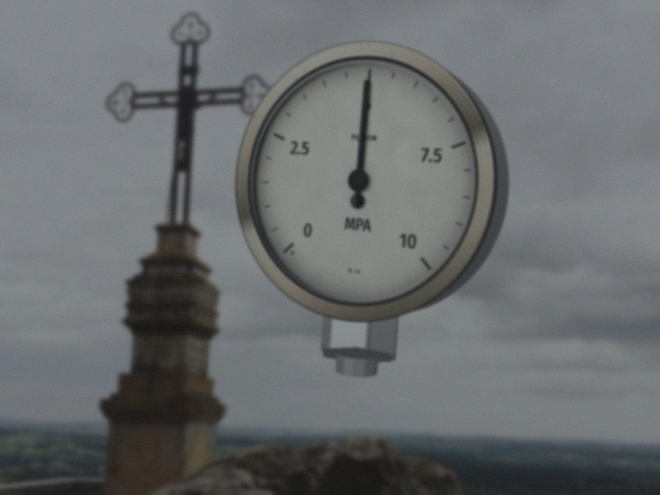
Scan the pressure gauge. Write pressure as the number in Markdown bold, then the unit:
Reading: **5** MPa
